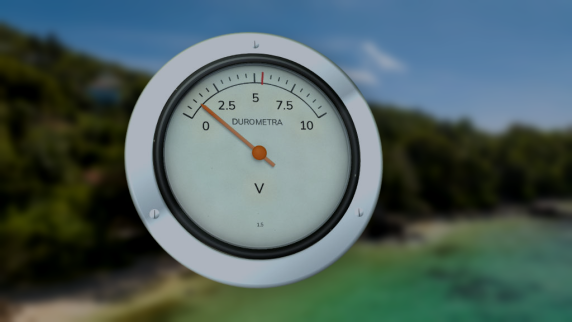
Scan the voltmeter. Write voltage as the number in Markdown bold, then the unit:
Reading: **1** V
